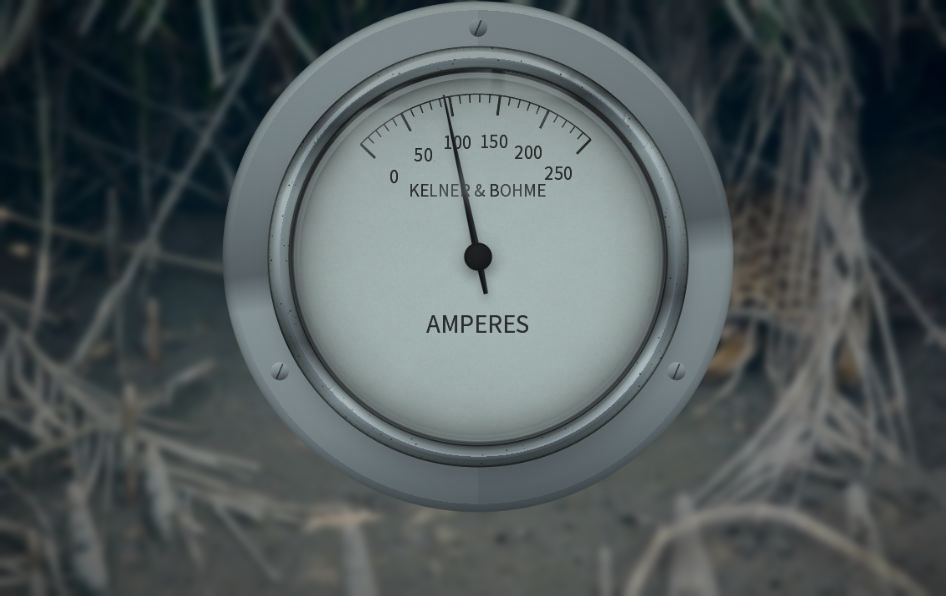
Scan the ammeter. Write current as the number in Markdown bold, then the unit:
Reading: **95** A
